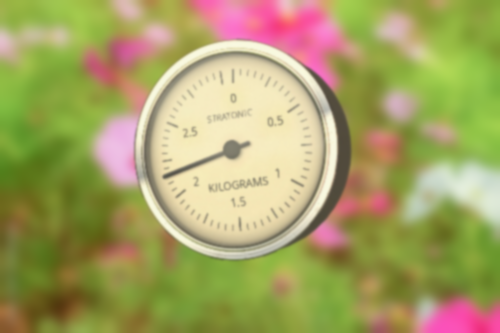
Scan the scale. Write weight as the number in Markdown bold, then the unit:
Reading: **2.15** kg
